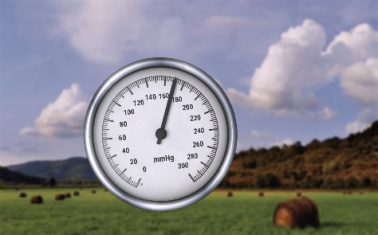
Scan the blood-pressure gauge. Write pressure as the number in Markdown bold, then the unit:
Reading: **170** mmHg
